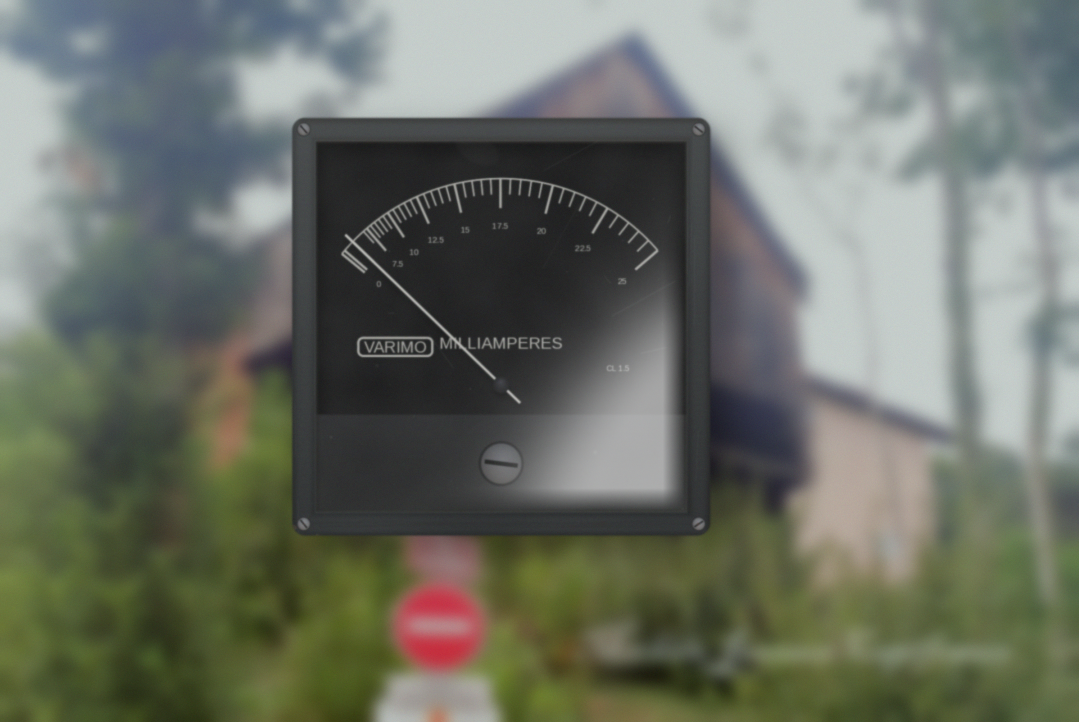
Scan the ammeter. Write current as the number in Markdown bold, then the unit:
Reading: **5** mA
